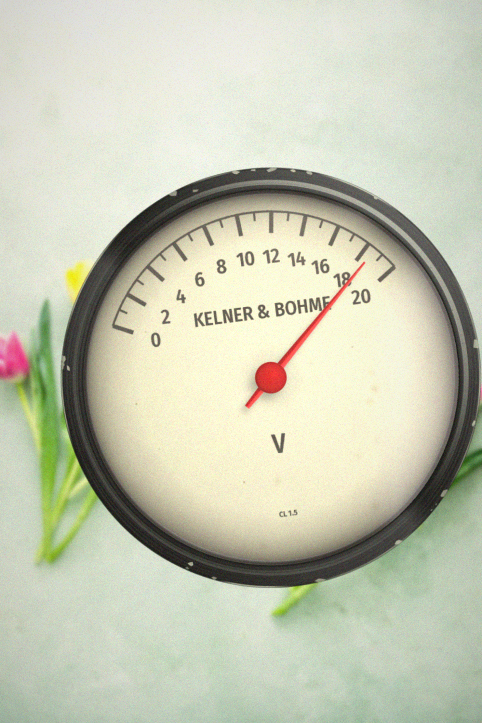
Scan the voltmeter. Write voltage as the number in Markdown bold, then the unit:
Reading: **18.5** V
